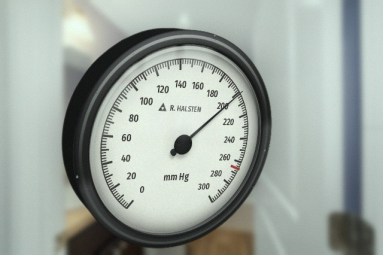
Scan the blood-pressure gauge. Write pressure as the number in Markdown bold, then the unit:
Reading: **200** mmHg
